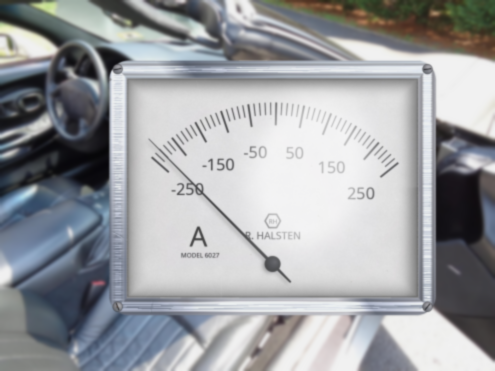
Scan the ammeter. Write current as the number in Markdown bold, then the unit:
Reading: **-230** A
